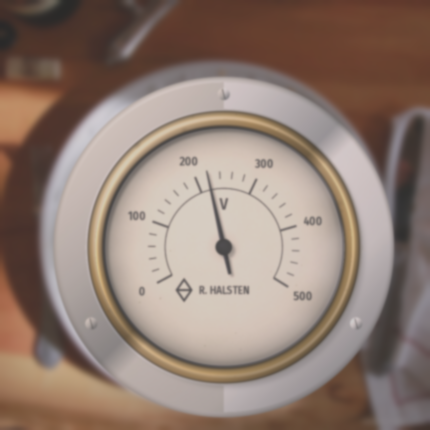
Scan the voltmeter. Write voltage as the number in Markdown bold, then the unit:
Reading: **220** V
